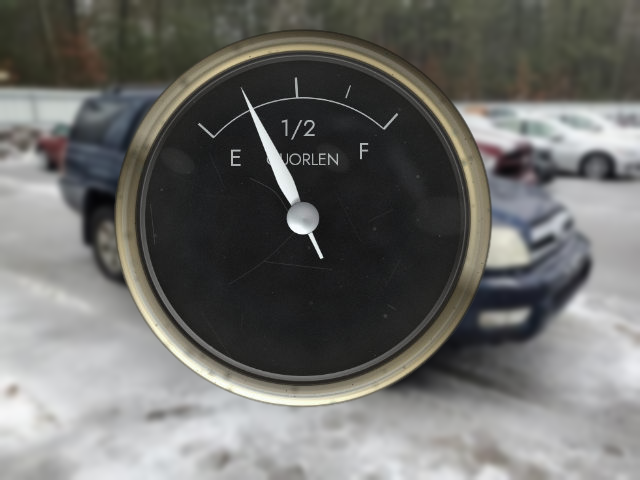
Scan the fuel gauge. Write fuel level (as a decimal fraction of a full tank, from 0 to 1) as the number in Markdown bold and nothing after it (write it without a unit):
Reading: **0.25**
